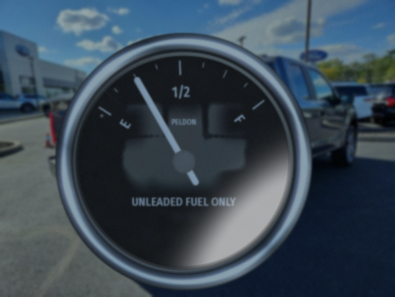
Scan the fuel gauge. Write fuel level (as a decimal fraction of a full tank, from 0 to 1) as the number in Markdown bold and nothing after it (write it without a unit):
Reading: **0.25**
